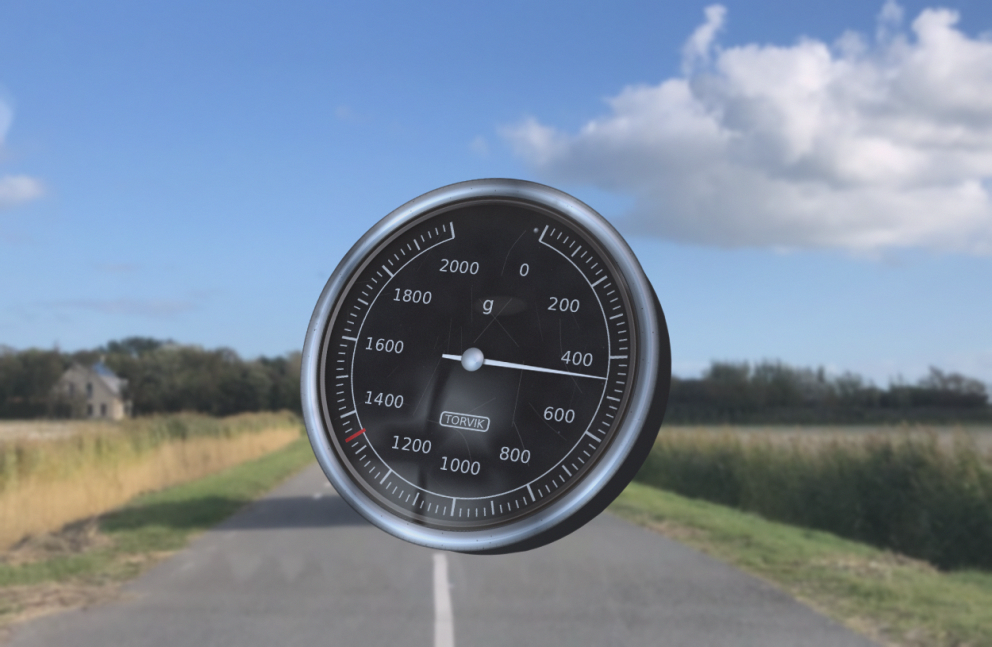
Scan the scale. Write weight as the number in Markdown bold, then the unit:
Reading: **460** g
